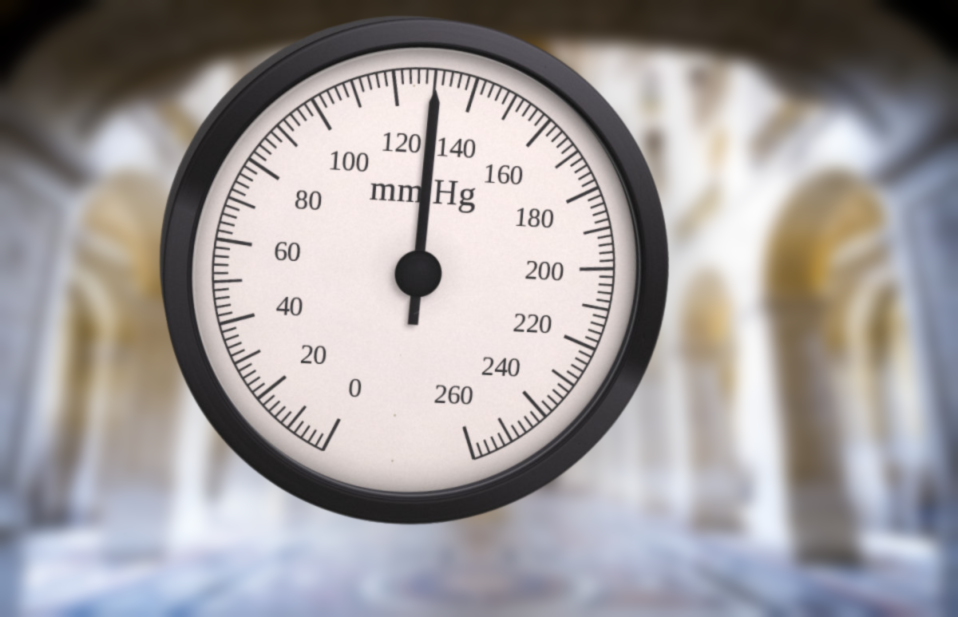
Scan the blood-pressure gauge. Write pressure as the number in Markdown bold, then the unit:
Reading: **130** mmHg
